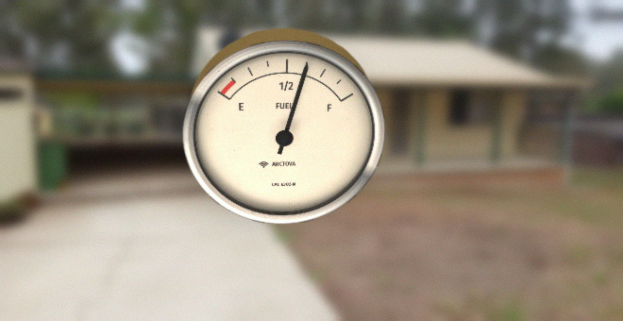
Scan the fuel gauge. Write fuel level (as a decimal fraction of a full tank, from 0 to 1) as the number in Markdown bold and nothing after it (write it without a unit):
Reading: **0.625**
